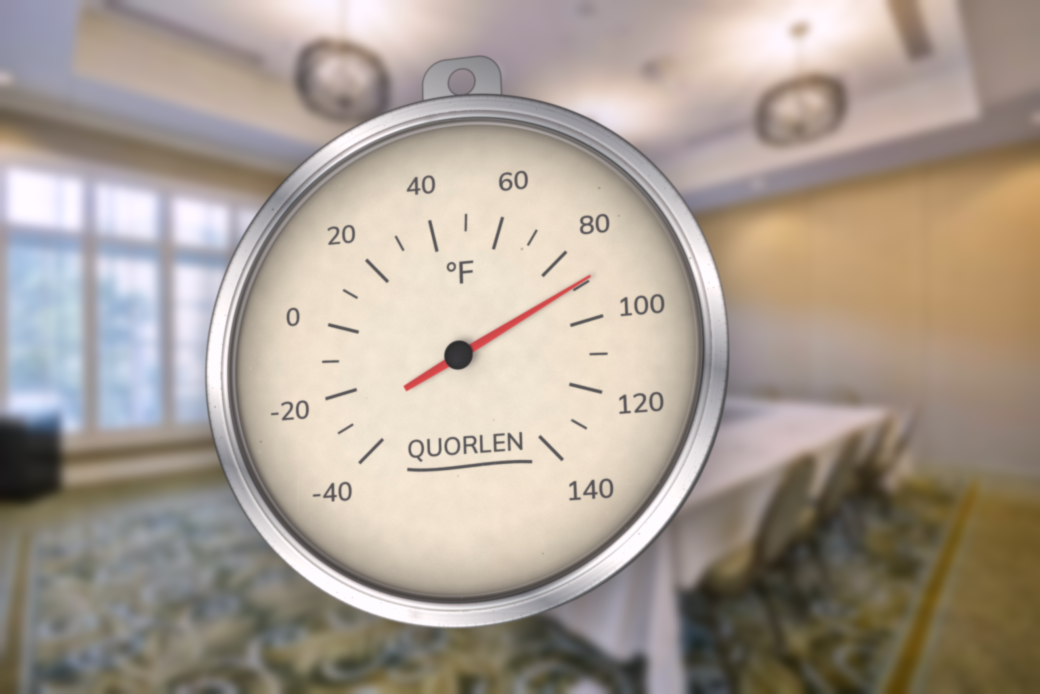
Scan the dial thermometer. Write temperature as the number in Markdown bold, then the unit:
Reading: **90** °F
